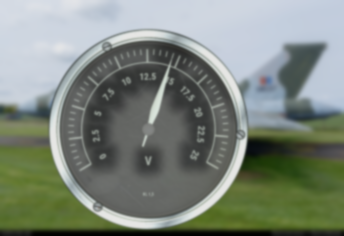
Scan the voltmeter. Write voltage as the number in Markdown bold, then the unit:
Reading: **14.5** V
